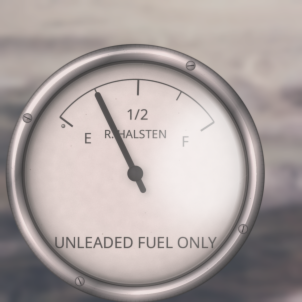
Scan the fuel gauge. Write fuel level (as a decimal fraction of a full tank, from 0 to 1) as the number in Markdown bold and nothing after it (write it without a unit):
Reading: **0.25**
